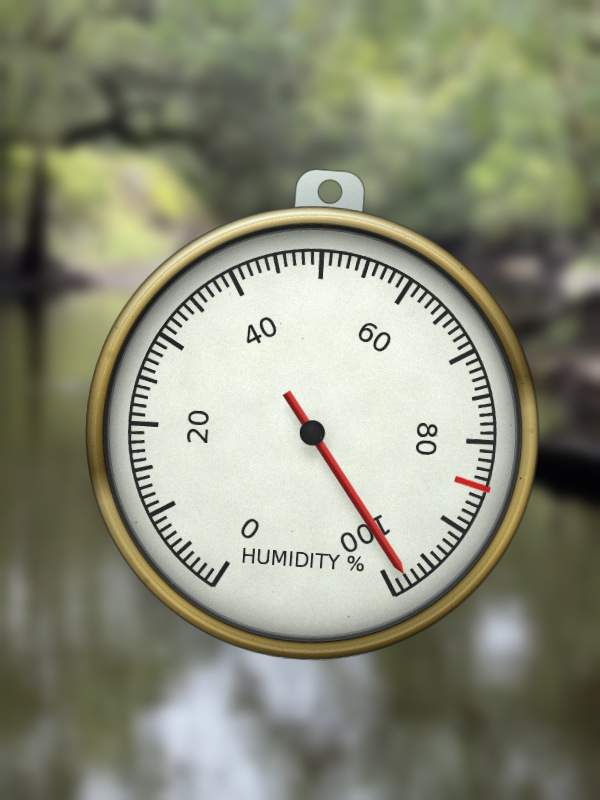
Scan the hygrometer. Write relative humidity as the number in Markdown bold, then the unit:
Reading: **98** %
